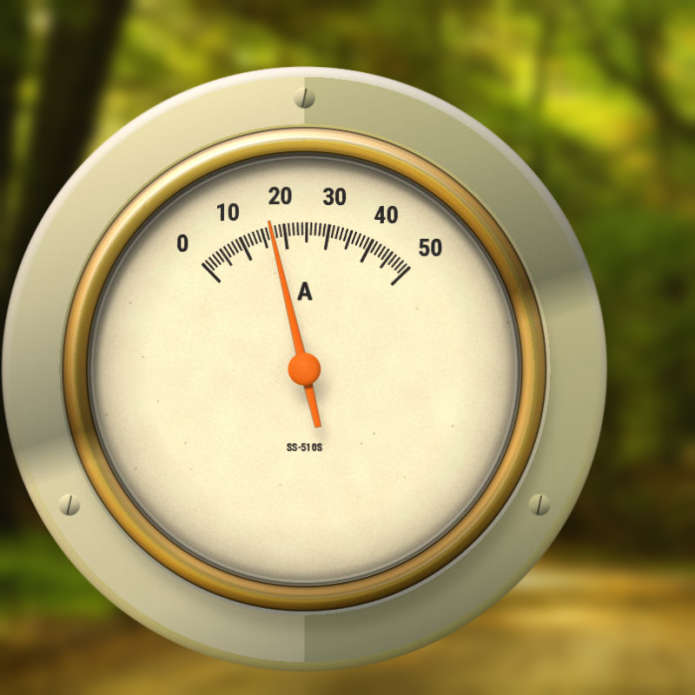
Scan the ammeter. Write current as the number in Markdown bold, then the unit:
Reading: **17** A
